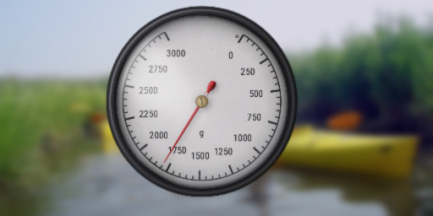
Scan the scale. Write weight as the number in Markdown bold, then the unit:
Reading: **1800** g
